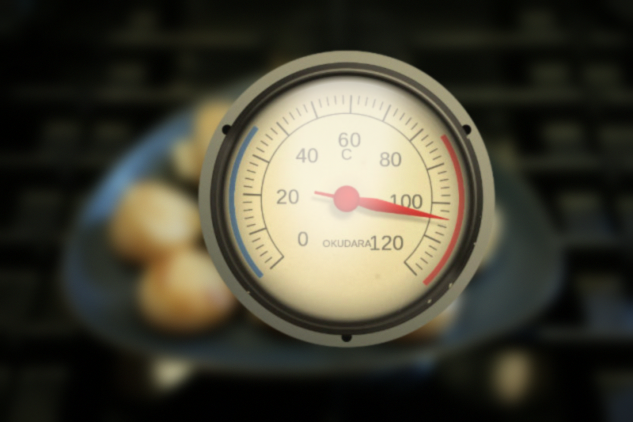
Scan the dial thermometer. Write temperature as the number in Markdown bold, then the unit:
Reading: **104** °C
